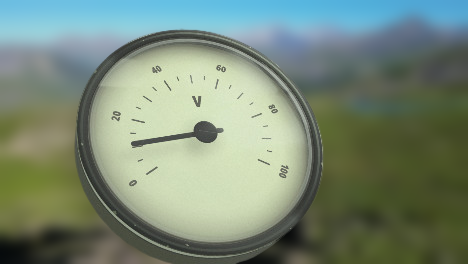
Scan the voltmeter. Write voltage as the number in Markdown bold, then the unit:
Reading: **10** V
